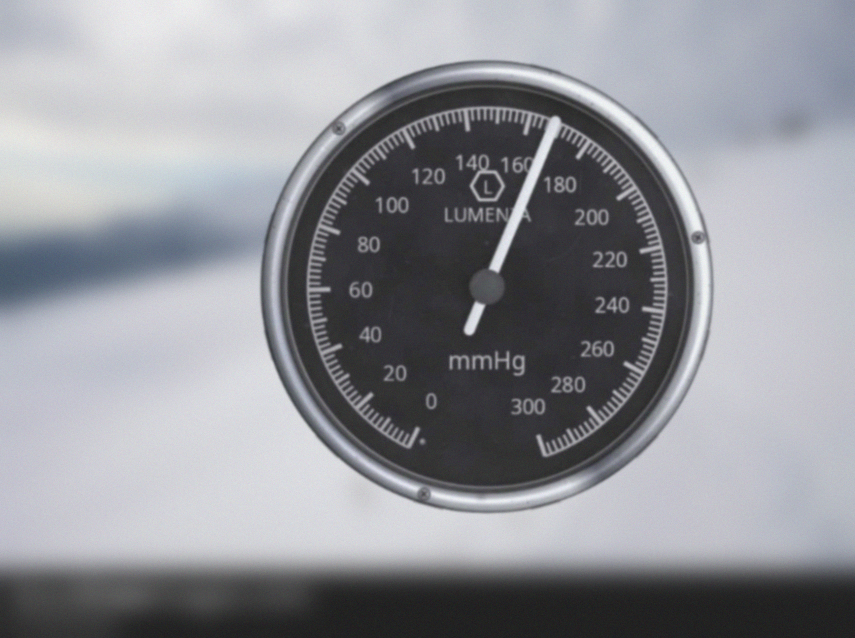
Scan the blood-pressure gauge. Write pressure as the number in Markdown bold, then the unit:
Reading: **168** mmHg
